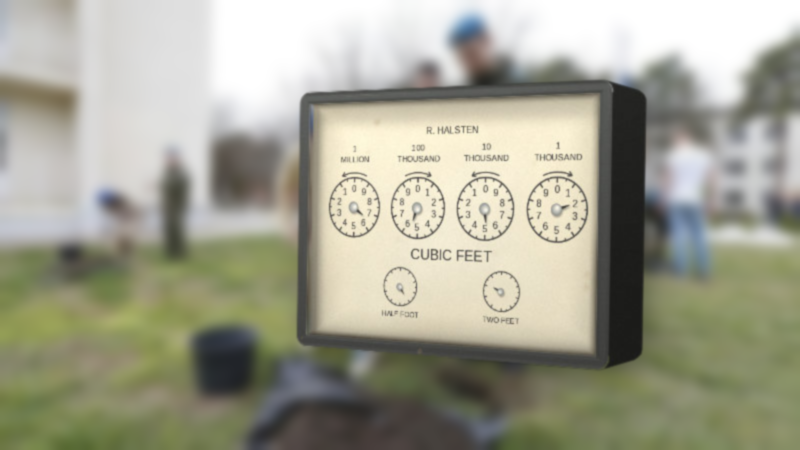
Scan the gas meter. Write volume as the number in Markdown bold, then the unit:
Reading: **655200** ft³
